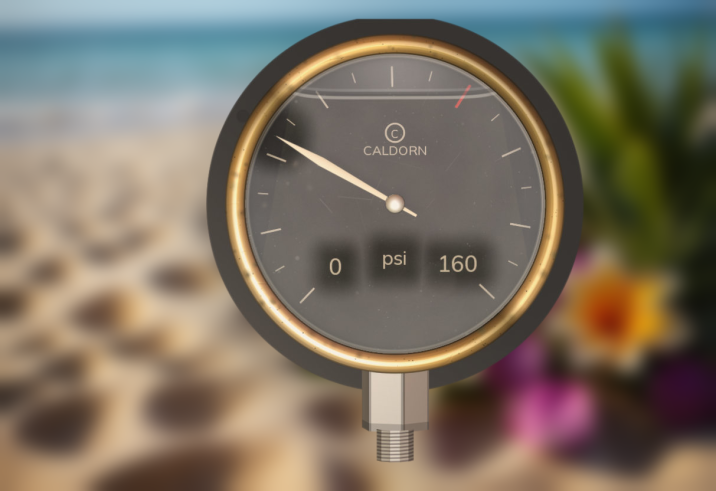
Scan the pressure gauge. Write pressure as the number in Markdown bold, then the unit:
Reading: **45** psi
